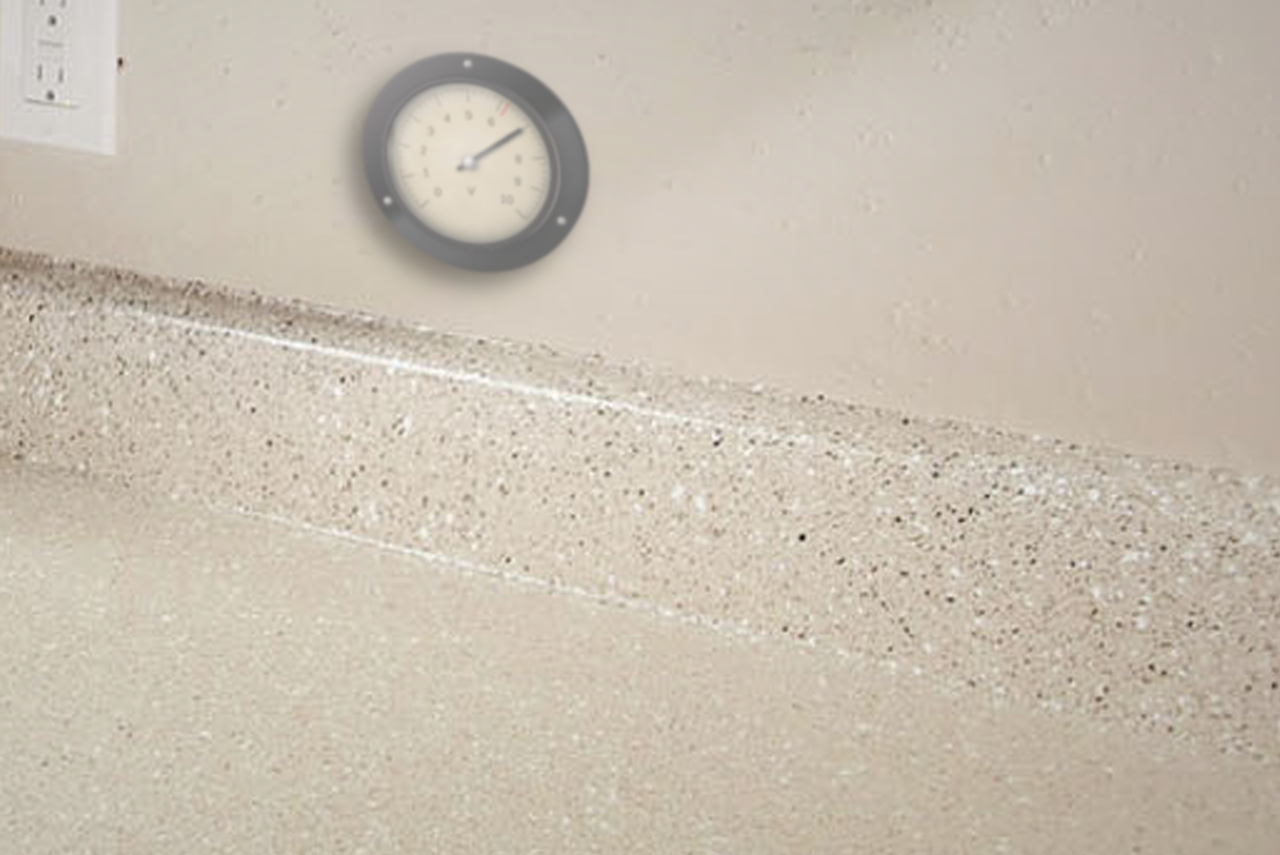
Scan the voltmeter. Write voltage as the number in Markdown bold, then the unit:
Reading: **7** V
